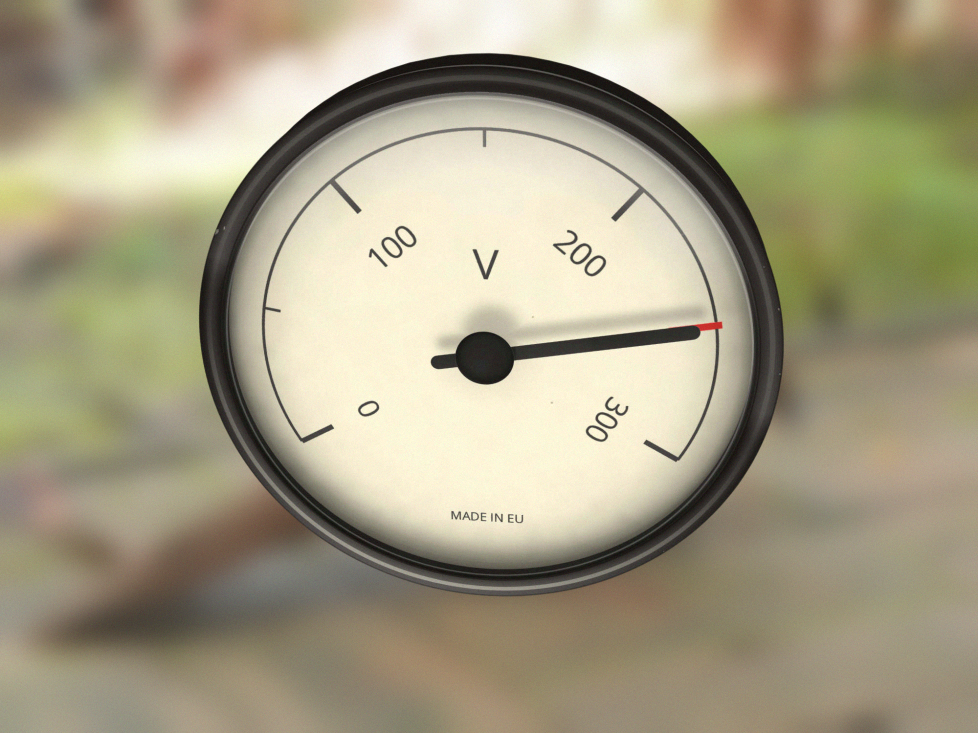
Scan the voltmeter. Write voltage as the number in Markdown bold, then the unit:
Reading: **250** V
